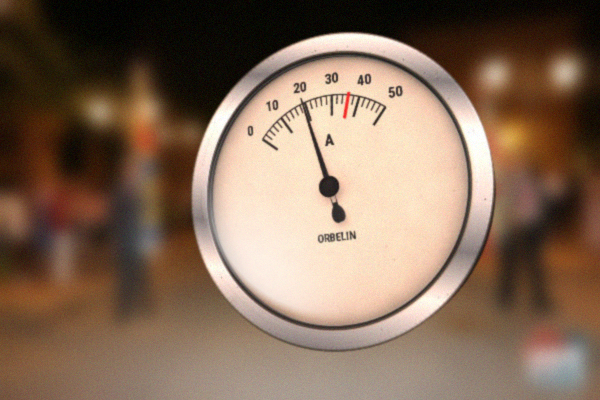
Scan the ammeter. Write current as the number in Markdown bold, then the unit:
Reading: **20** A
